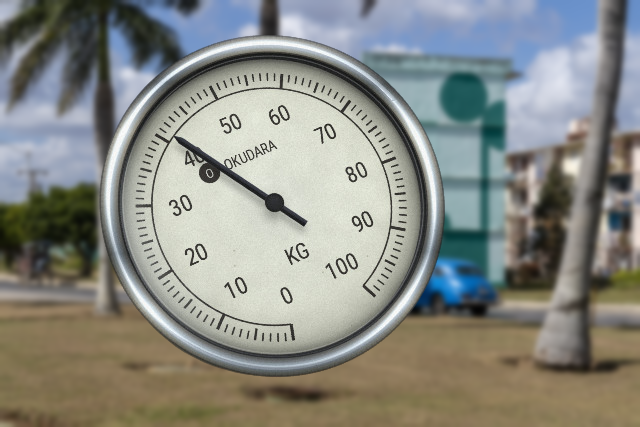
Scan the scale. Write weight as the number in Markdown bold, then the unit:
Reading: **41** kg
